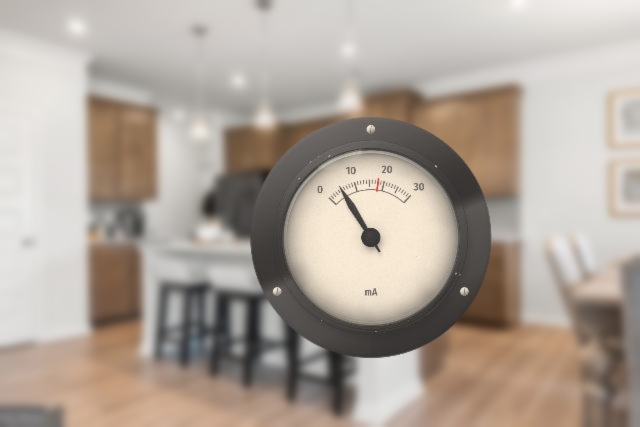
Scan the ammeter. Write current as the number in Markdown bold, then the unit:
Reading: **5** mA
